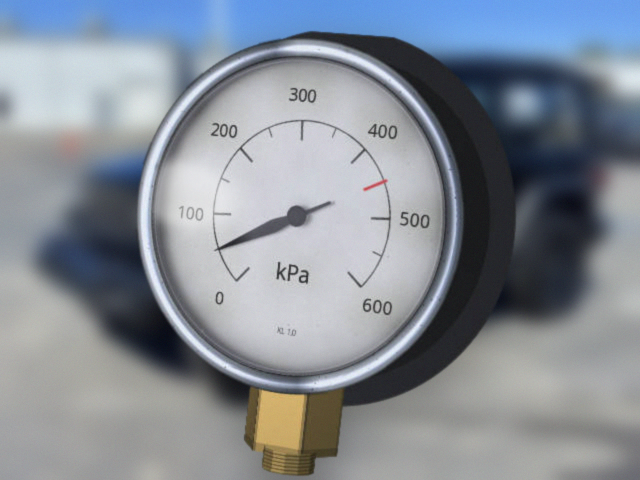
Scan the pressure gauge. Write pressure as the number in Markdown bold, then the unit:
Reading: **50** kPa
